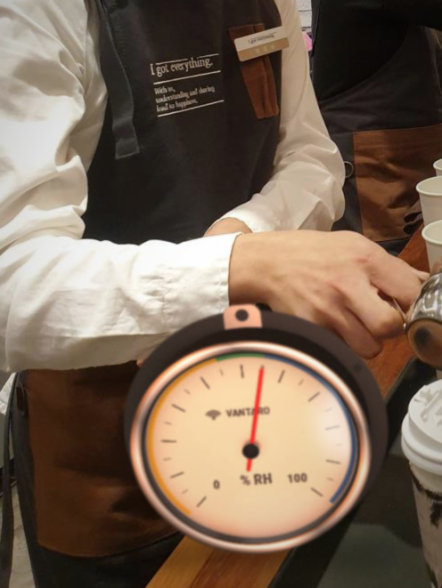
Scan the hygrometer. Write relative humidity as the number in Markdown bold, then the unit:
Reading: **55** %
